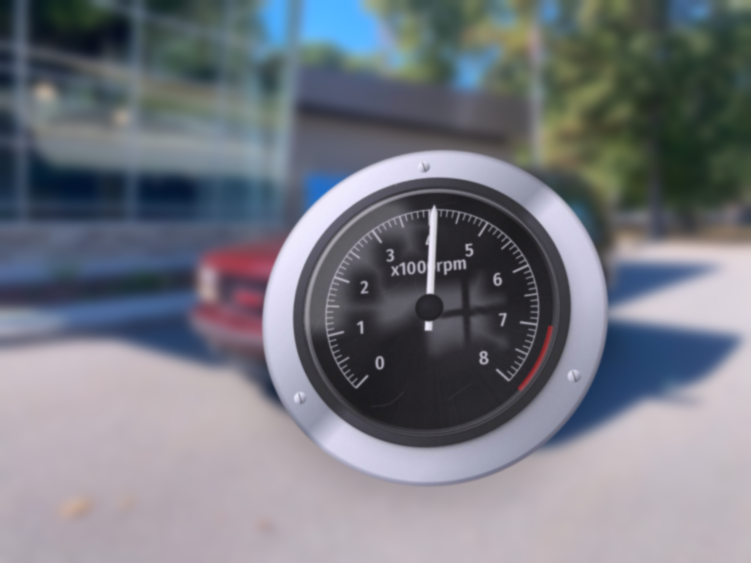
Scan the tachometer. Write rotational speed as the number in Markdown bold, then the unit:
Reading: **4100** rpm
